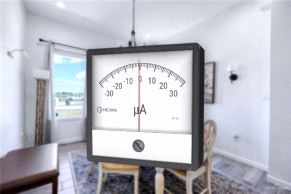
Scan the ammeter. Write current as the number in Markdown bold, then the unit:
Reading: **0** µA
